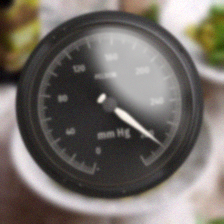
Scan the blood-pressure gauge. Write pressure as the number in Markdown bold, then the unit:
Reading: **280** mmHg
